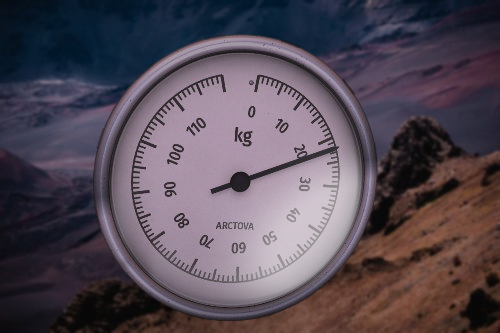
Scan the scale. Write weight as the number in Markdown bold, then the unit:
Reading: **22** kg
